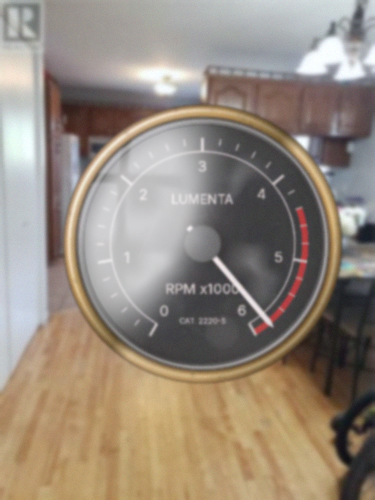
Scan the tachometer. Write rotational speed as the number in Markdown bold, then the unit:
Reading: **5800** rpm
